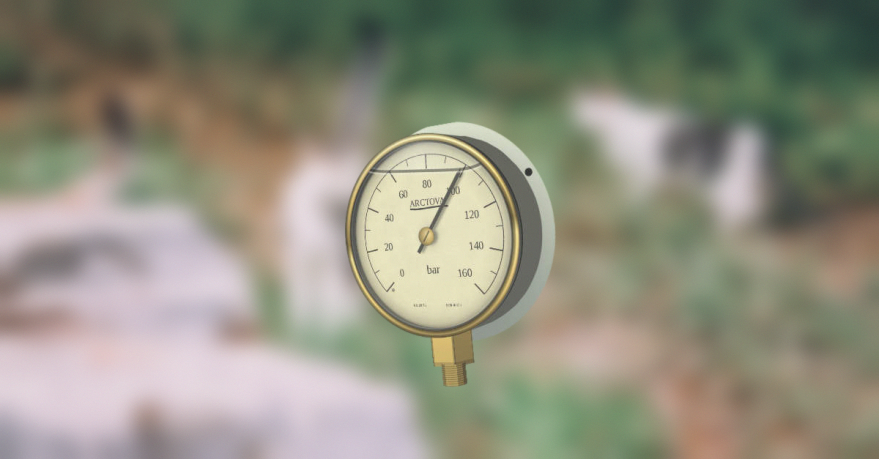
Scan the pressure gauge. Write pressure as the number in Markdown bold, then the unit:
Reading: **100** bar
